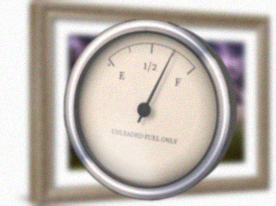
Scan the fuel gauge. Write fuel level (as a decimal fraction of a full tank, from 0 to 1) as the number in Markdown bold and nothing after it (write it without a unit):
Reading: **0.75**
